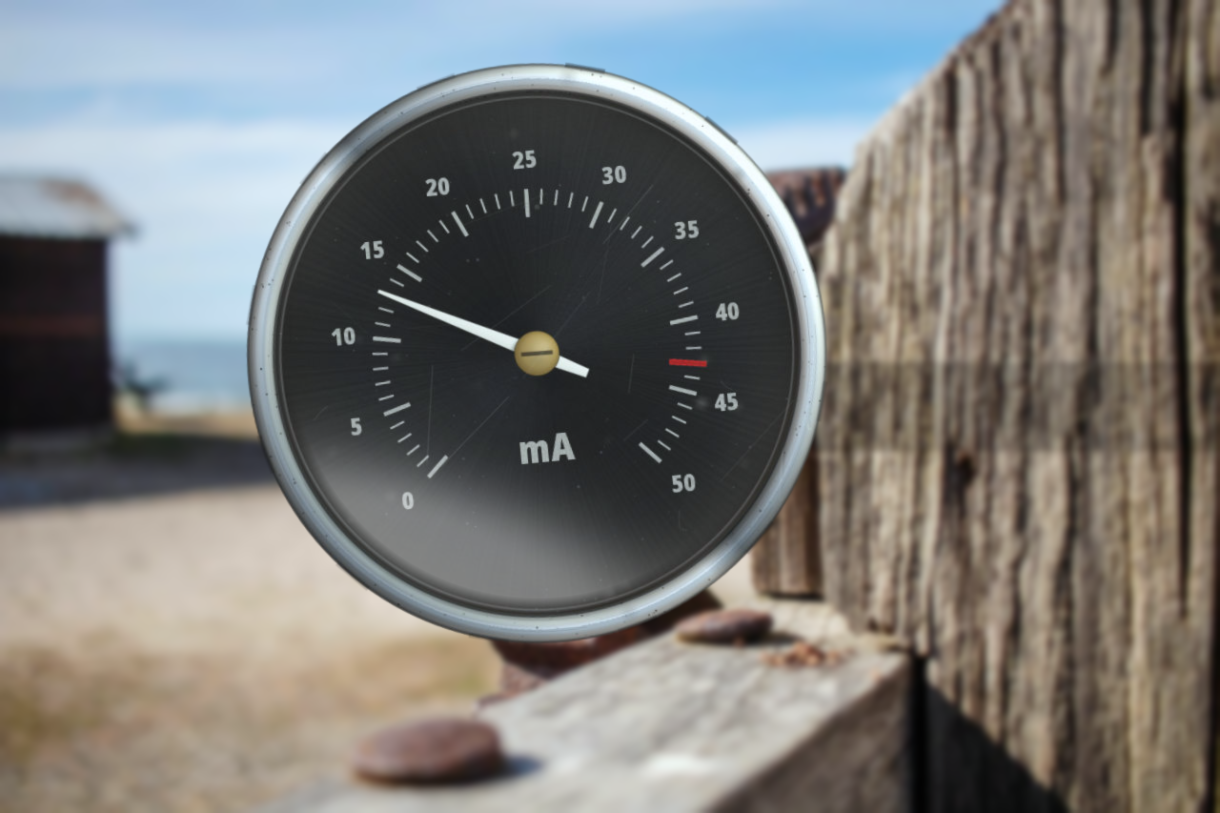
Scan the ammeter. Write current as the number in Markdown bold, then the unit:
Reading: **13** mA
